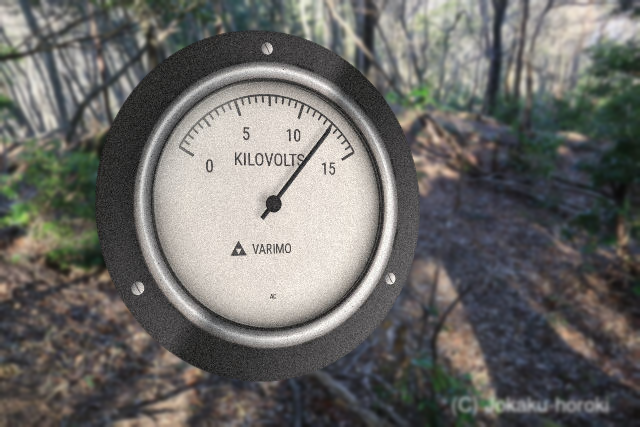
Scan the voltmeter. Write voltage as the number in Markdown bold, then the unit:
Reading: **12.5** kV
